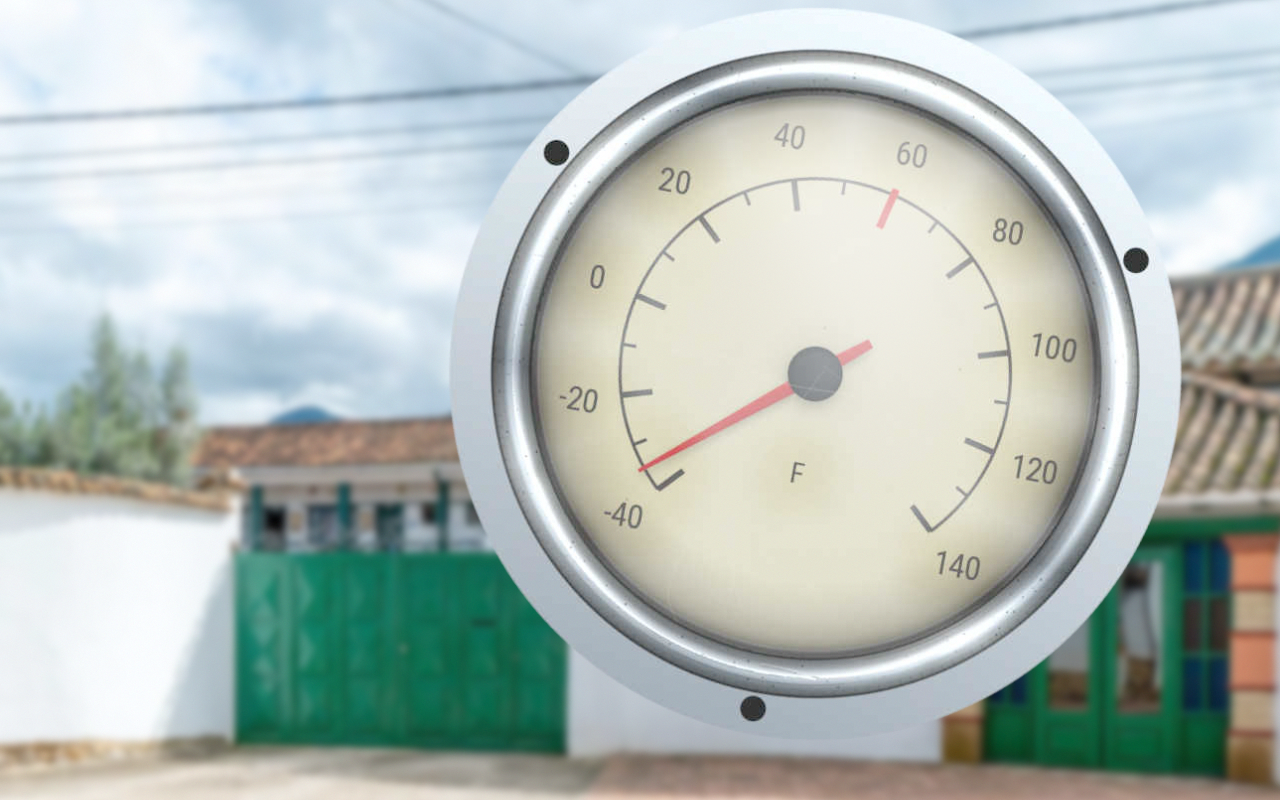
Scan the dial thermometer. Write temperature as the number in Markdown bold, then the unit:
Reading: **-35** °F
